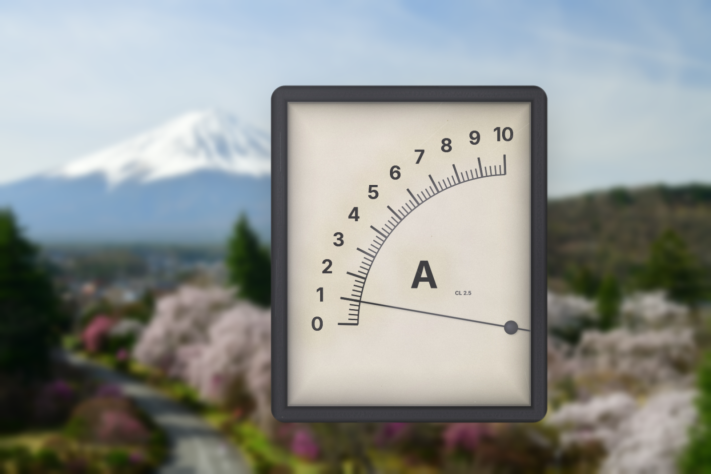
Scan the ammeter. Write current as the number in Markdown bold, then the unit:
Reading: **1** A
